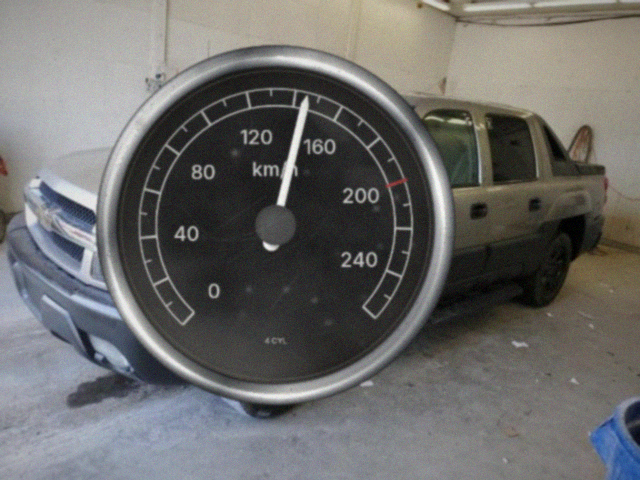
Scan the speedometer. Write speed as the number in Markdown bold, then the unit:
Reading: **145** km/h
